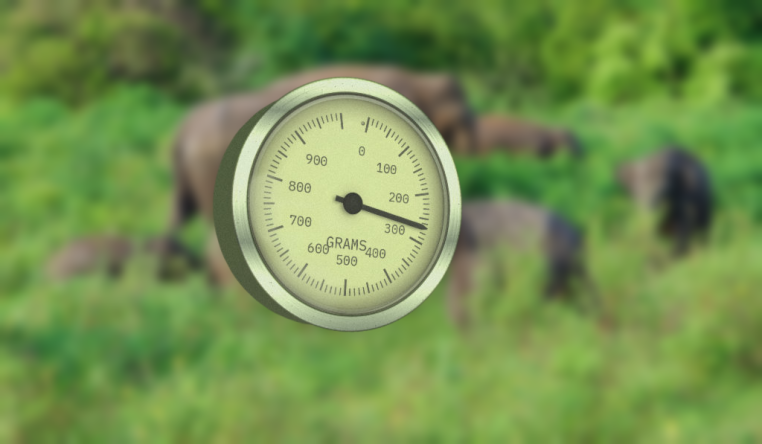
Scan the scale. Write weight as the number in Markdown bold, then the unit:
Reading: **270** g
